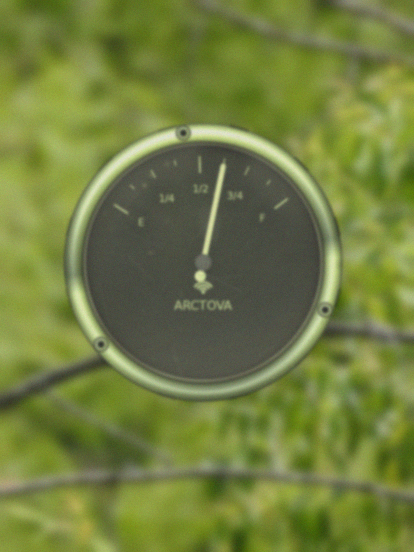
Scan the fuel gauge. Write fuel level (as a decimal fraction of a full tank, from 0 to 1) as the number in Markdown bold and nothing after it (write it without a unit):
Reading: **0.625**
